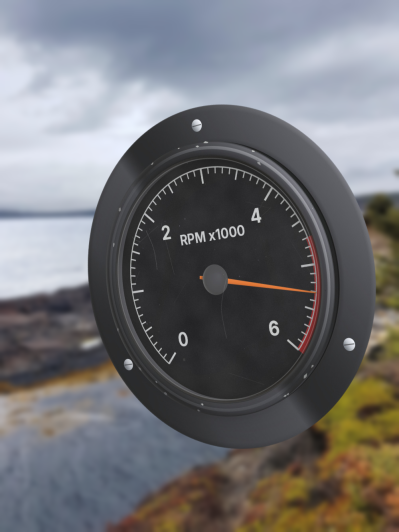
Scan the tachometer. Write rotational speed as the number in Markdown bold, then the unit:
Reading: **5300** rpm
